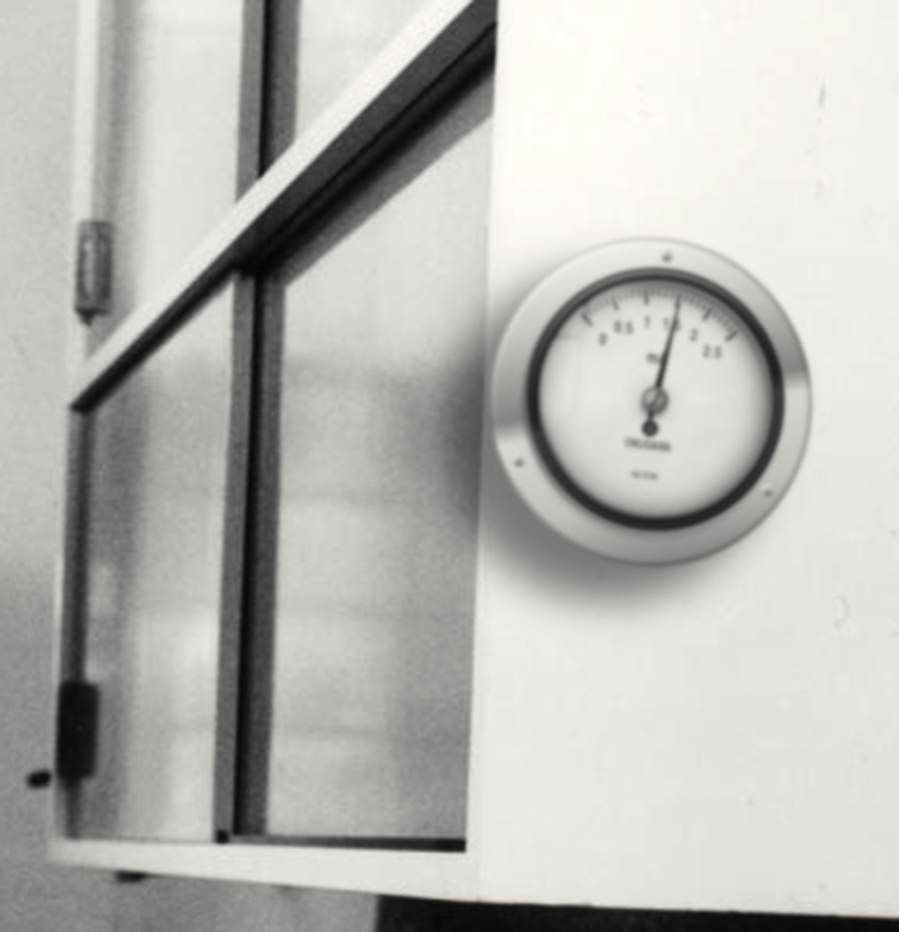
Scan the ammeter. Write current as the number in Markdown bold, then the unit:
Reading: **1.5** mA
